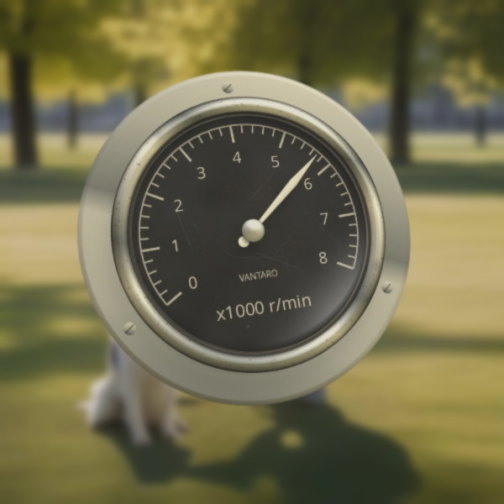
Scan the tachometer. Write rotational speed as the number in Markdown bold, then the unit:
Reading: **5700** rpm
